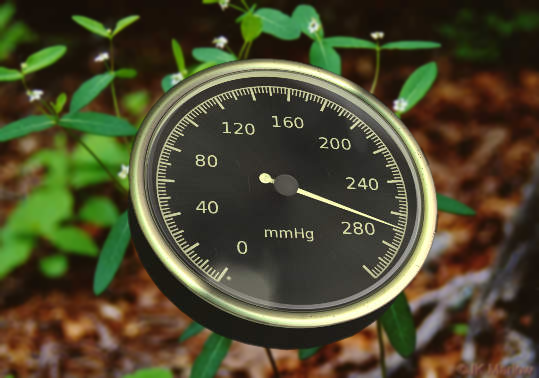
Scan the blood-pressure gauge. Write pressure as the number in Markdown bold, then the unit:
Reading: **270** mmHg
